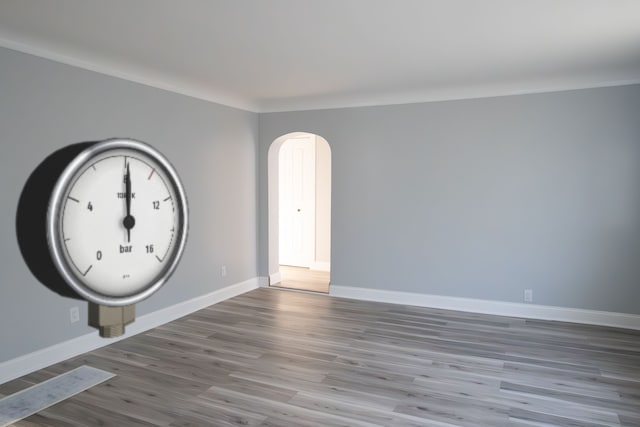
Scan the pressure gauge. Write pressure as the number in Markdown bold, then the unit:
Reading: **8** bar
